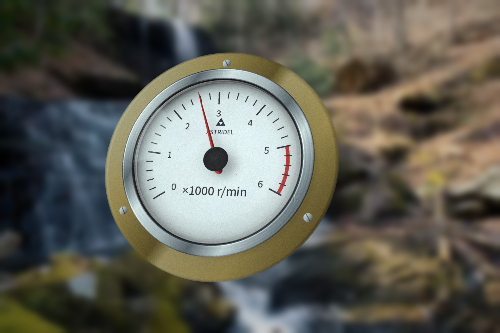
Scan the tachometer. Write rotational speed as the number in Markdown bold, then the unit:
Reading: **2600** rpm
